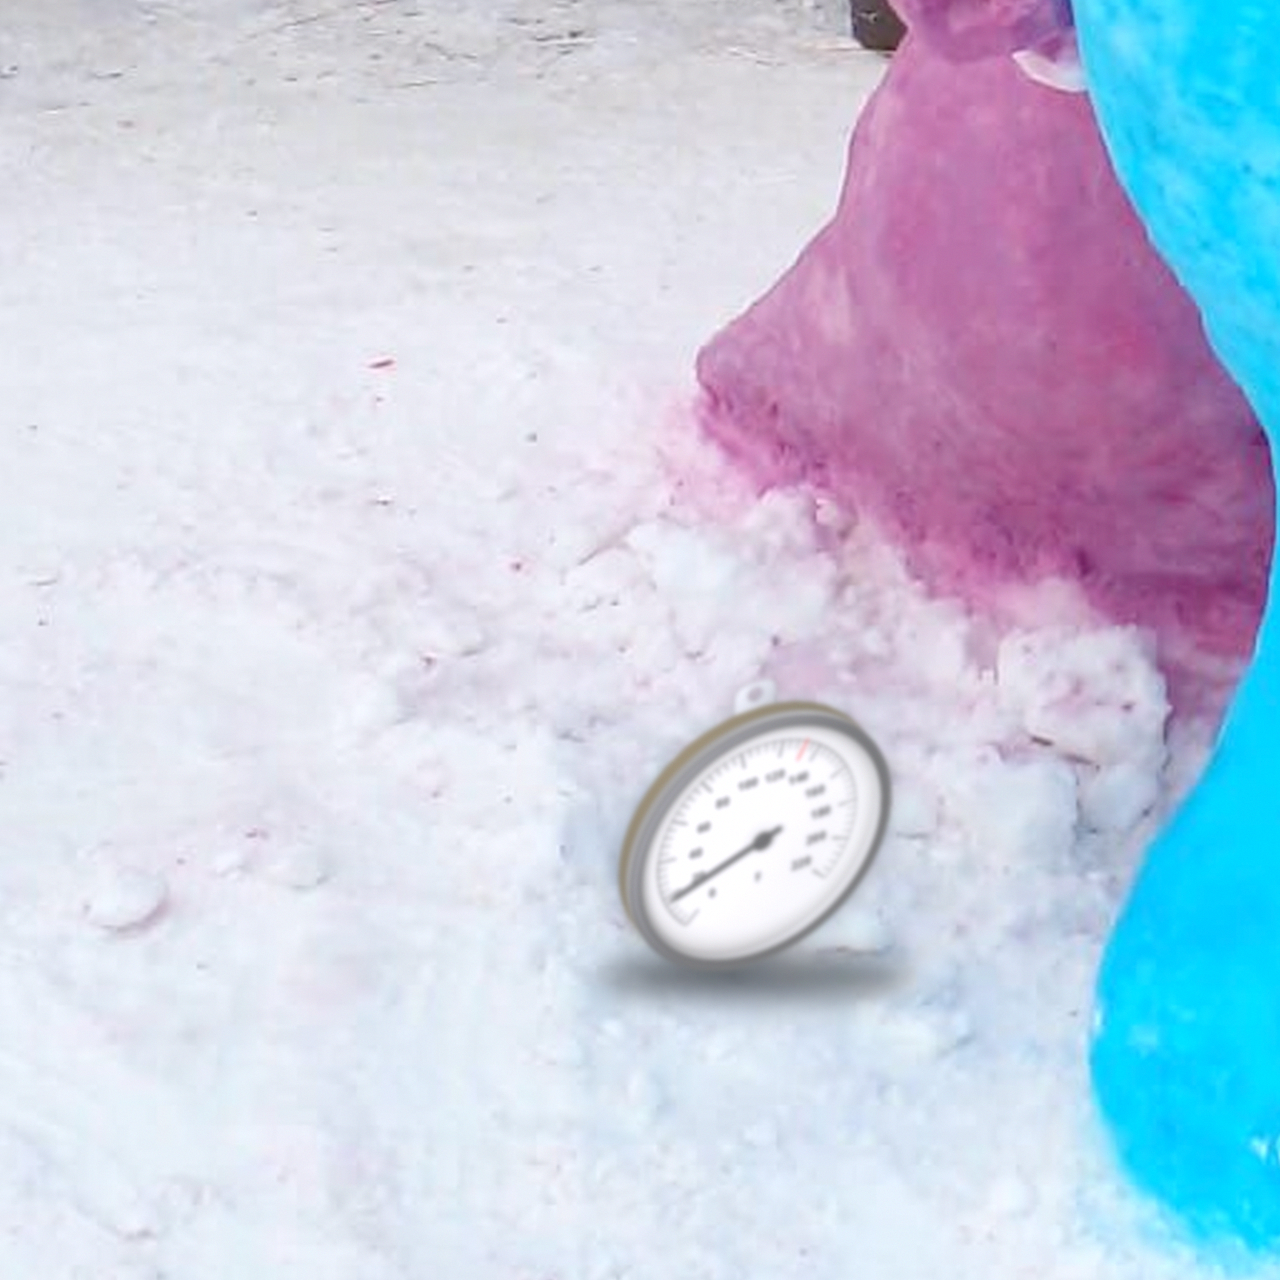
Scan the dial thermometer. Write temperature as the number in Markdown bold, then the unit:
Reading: **20** °F
